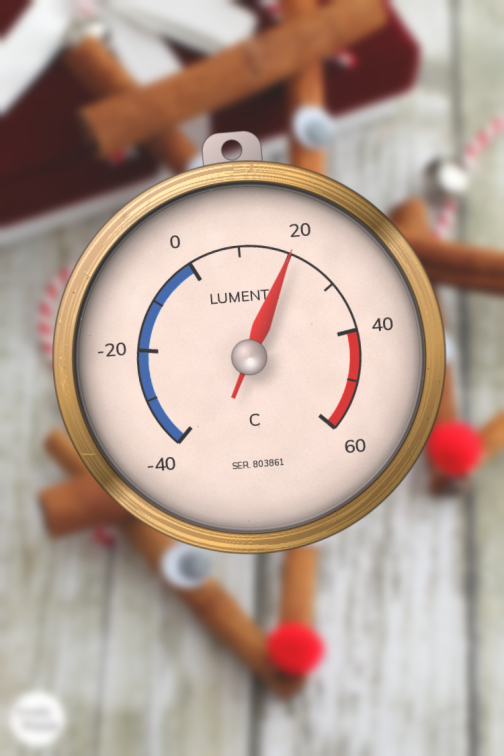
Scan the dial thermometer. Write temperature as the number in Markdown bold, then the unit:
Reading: **20** °C
